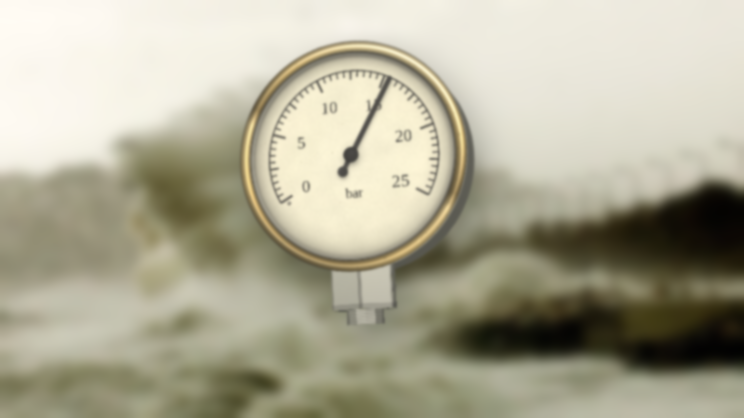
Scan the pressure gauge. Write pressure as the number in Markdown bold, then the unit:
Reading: **15.5** bar
